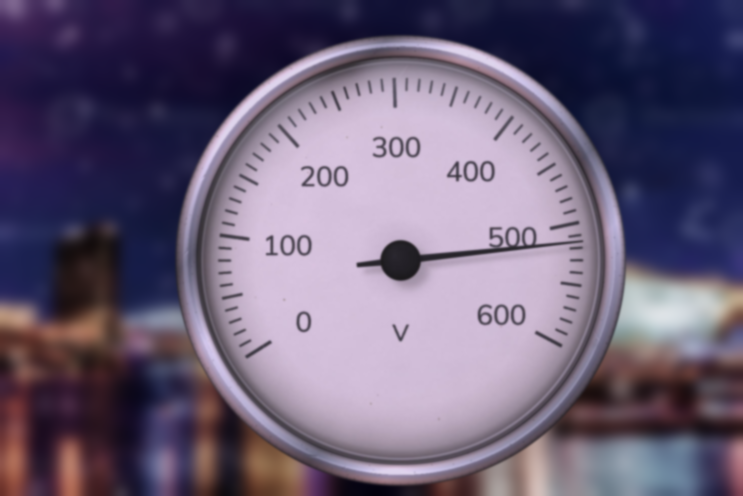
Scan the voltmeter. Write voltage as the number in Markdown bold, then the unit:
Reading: **515** V
